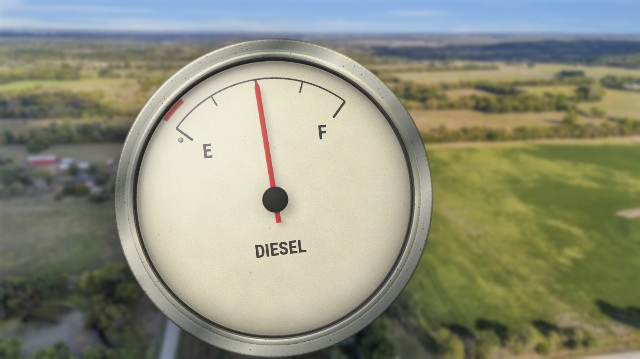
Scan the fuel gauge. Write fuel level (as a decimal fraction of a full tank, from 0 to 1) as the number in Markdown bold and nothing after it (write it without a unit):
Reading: **0.5**
